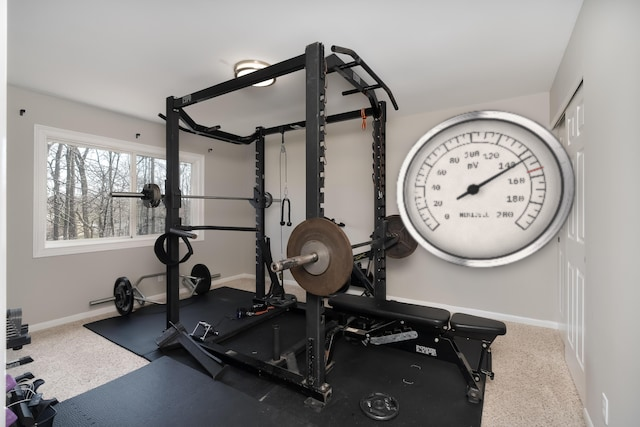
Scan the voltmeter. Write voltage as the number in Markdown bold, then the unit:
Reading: **145** mV
